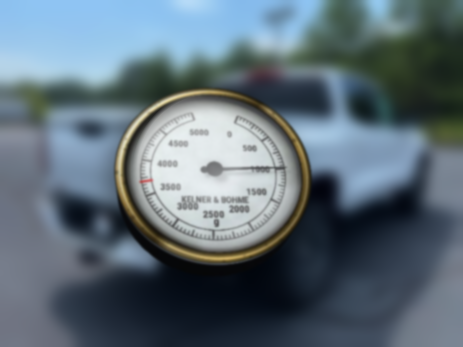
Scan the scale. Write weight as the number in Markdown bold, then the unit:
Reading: **1000** g
